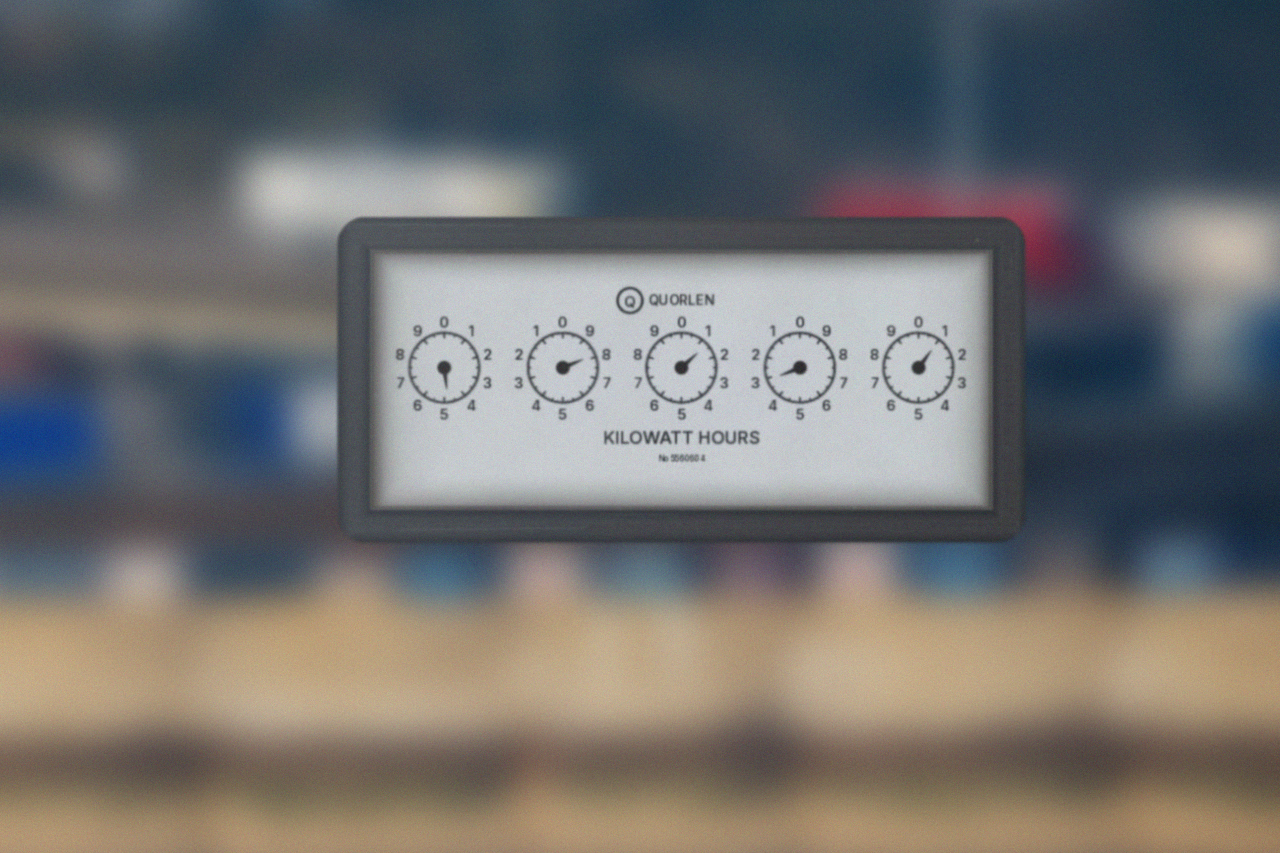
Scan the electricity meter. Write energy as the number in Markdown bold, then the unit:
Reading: **48131** kWh
